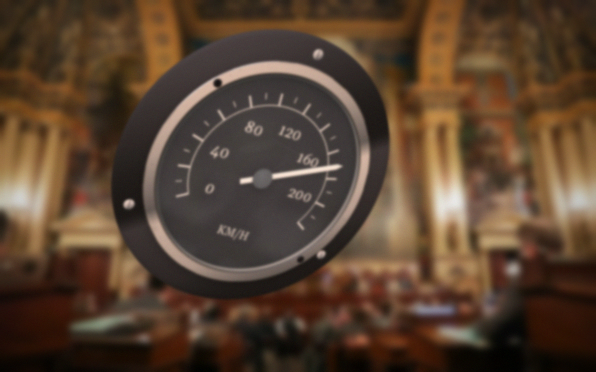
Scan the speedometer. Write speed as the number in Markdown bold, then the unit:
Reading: **170** km/h
